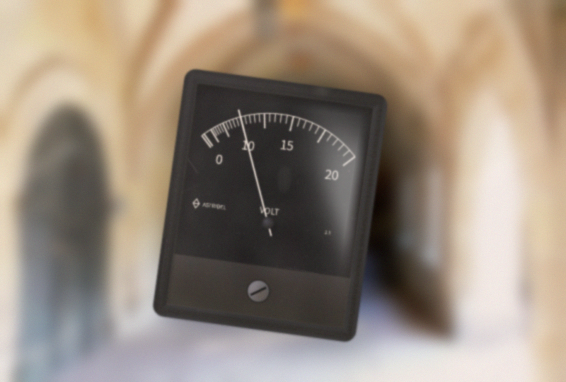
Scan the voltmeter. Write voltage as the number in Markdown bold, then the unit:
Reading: **10** V
